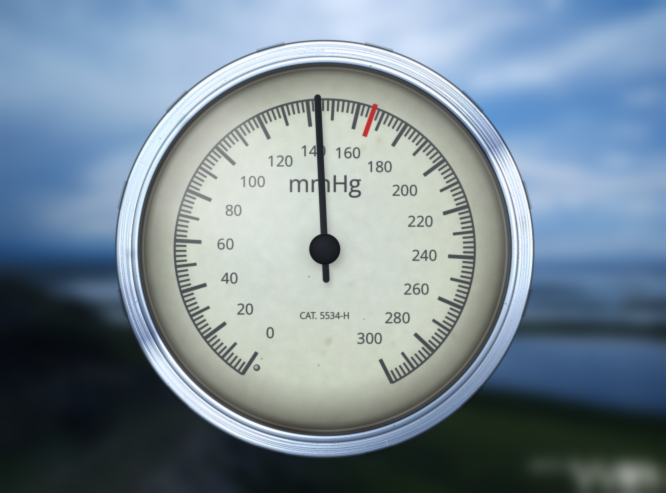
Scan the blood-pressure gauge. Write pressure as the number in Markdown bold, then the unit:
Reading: **144** mmHg
